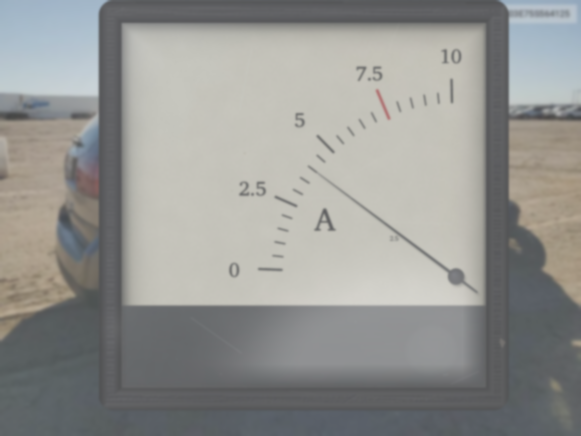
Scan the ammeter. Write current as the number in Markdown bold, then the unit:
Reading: **4** A
